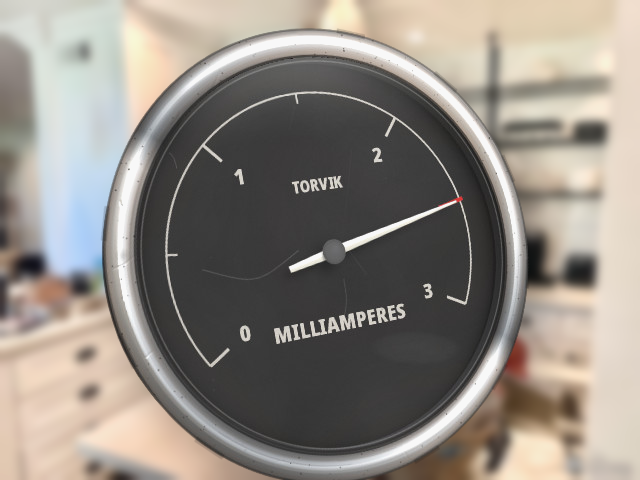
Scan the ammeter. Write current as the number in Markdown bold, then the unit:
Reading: **2.5** mA
